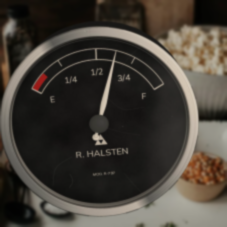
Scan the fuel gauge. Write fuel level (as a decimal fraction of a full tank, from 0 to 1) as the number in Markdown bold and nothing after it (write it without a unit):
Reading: **0.625**
